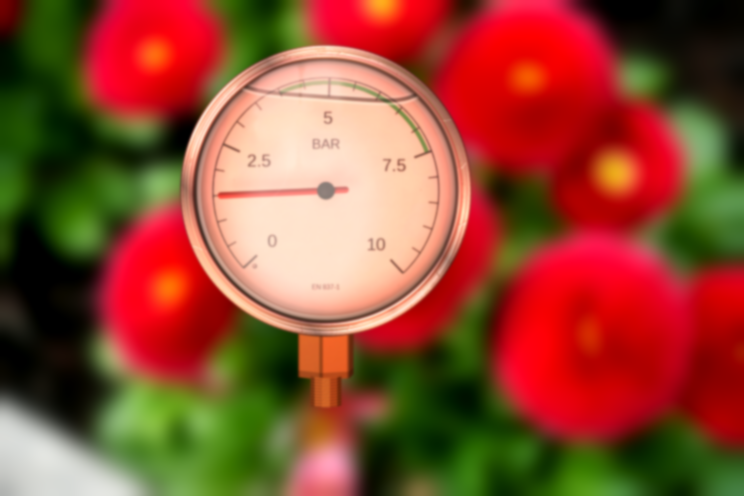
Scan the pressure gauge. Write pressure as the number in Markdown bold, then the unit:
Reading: **1.5** bar
